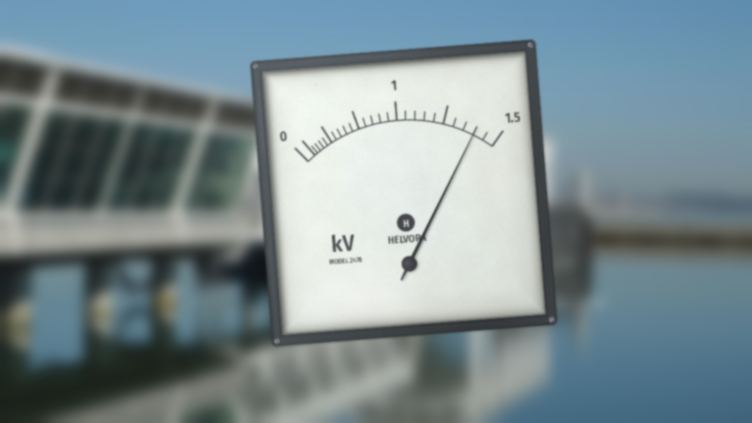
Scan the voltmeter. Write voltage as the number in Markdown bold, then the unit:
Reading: **1.4** kV
